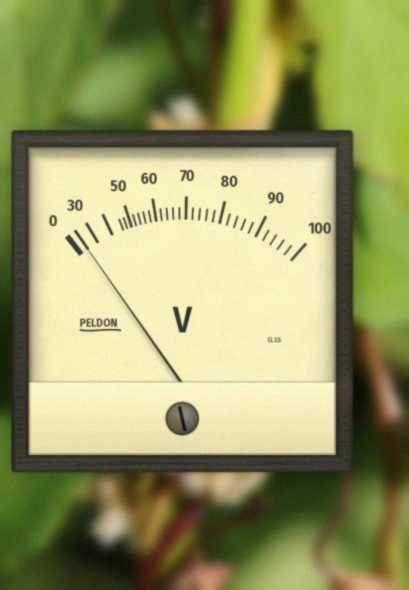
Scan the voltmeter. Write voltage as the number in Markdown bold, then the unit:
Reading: **20** V
